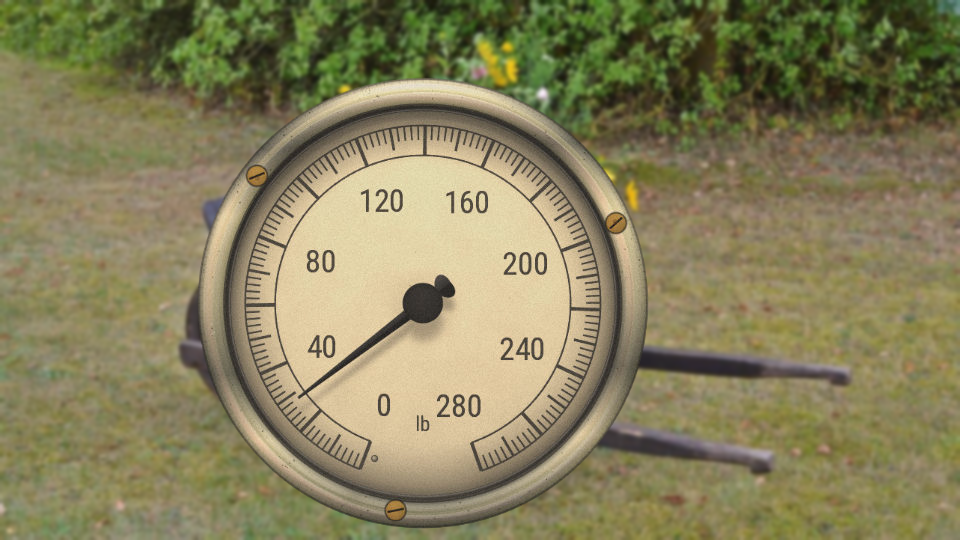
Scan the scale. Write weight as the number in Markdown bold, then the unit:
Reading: **28** lb
